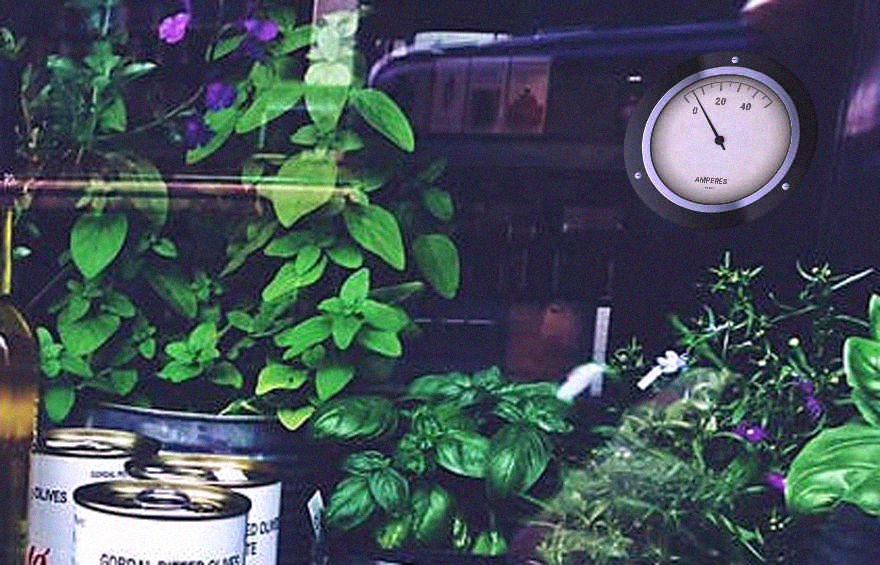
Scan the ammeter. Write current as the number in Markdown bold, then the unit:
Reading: **5** A
